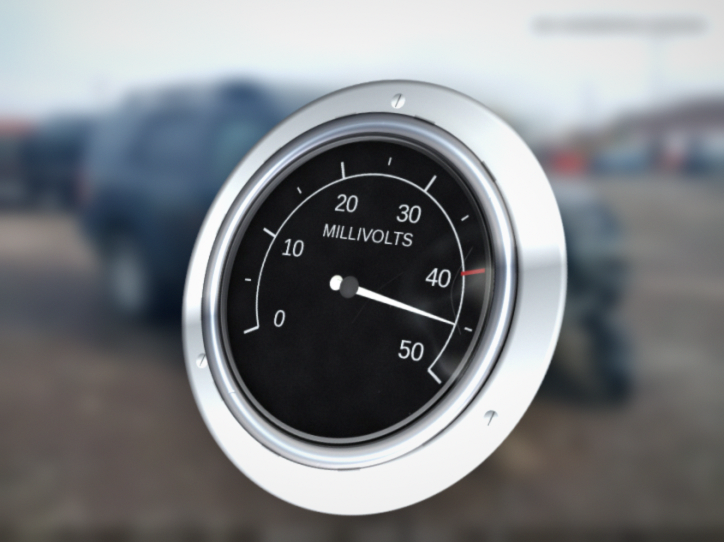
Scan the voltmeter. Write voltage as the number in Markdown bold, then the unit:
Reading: **45** mV
